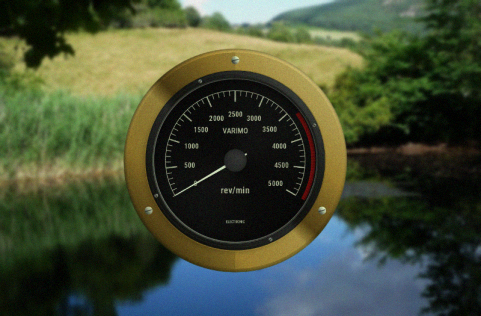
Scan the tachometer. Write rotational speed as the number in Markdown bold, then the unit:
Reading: **0** rpm
